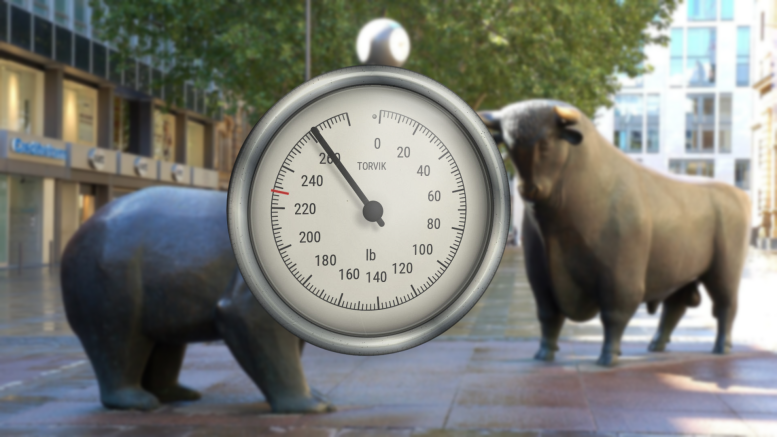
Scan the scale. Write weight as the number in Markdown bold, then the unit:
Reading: **262** lb
